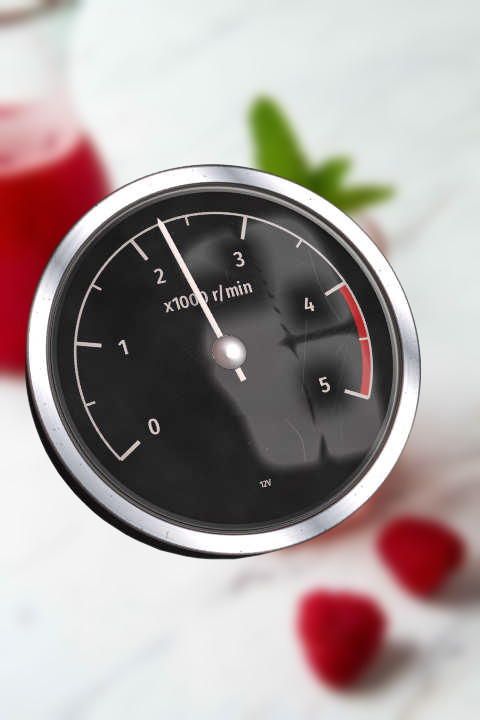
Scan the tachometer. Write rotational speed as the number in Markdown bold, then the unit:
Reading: **2250** rpm
